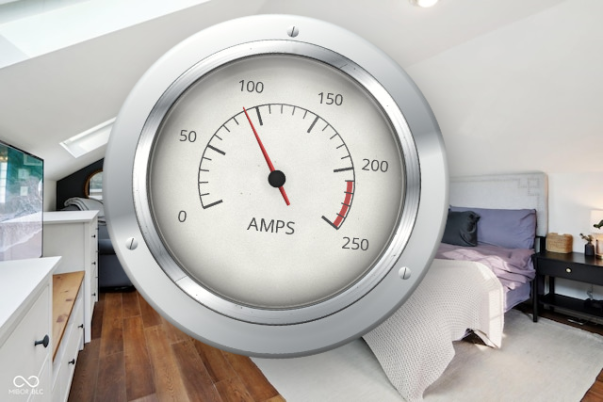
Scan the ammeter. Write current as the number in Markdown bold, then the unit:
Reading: **90** A
